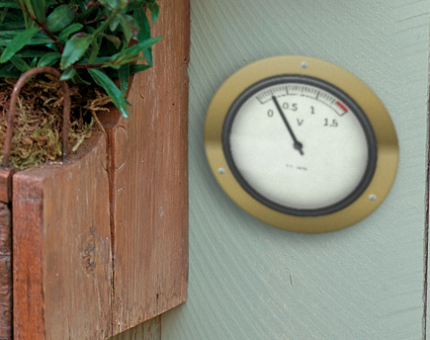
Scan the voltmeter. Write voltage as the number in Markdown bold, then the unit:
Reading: **0.25** V
